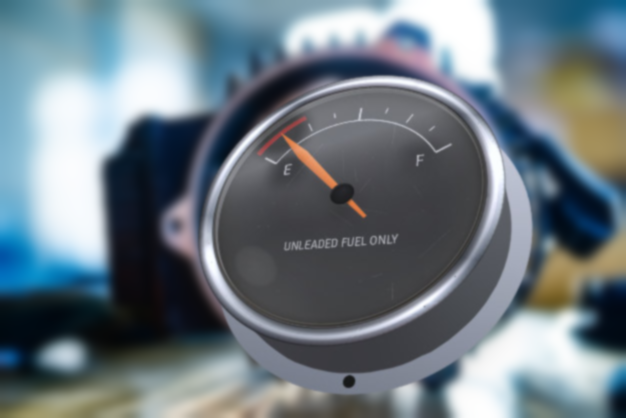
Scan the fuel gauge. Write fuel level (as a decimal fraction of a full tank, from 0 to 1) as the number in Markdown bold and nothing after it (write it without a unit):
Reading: **0.125**
